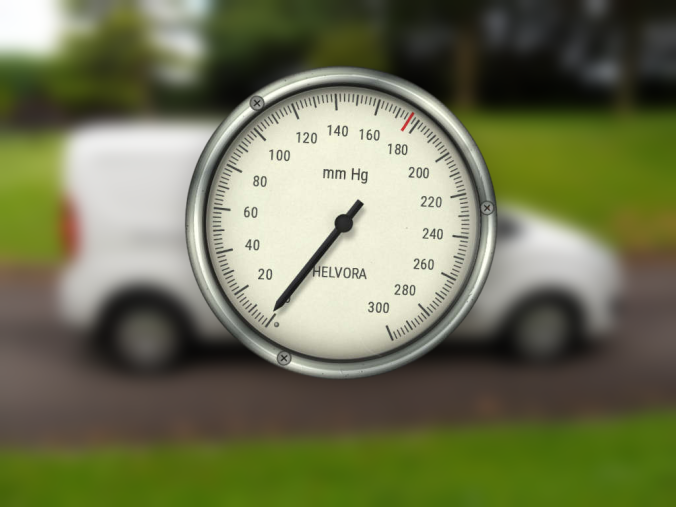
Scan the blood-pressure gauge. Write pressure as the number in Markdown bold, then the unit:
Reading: **2** mmHg
